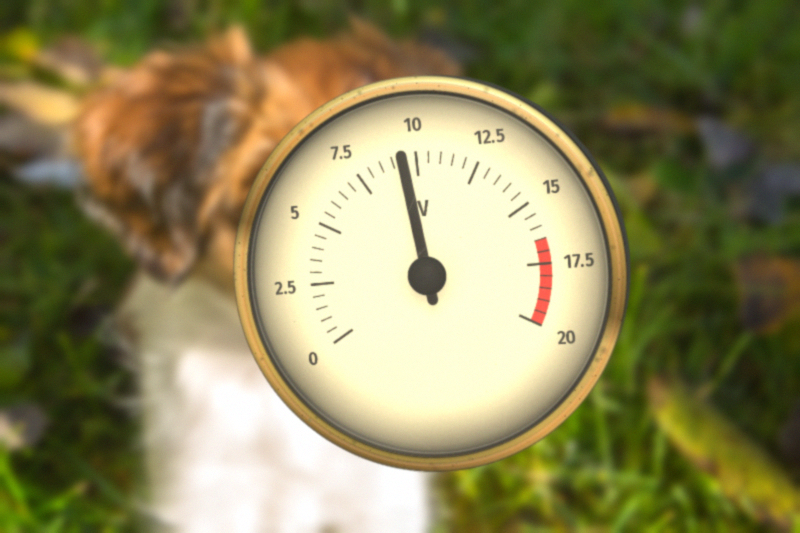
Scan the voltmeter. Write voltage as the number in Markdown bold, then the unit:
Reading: **9.5** V
